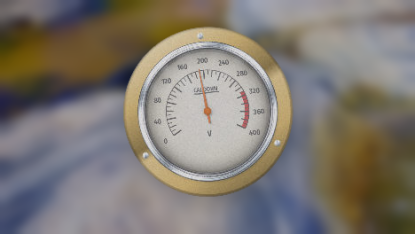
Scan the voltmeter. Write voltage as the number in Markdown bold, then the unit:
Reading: **190** V
